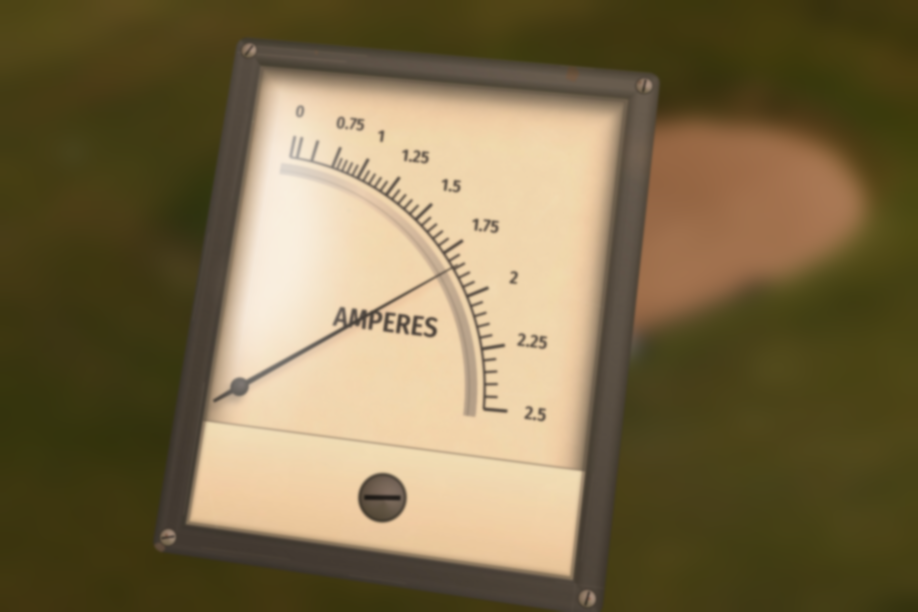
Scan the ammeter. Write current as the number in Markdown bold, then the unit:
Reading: **1.85** A
